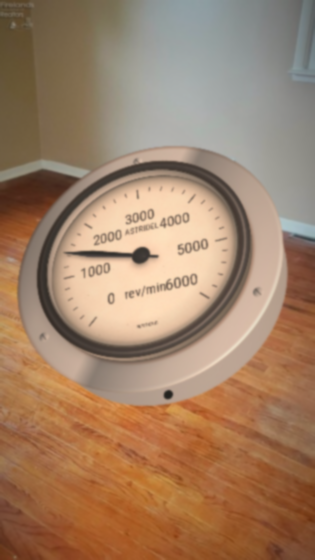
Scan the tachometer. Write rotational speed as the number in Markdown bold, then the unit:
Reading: **1400** rpm
